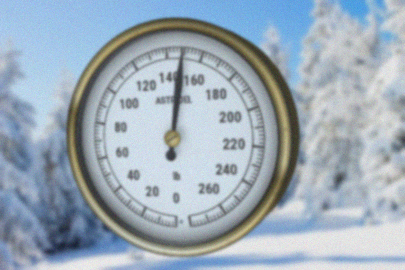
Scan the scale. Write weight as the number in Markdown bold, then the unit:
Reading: **150** lb
